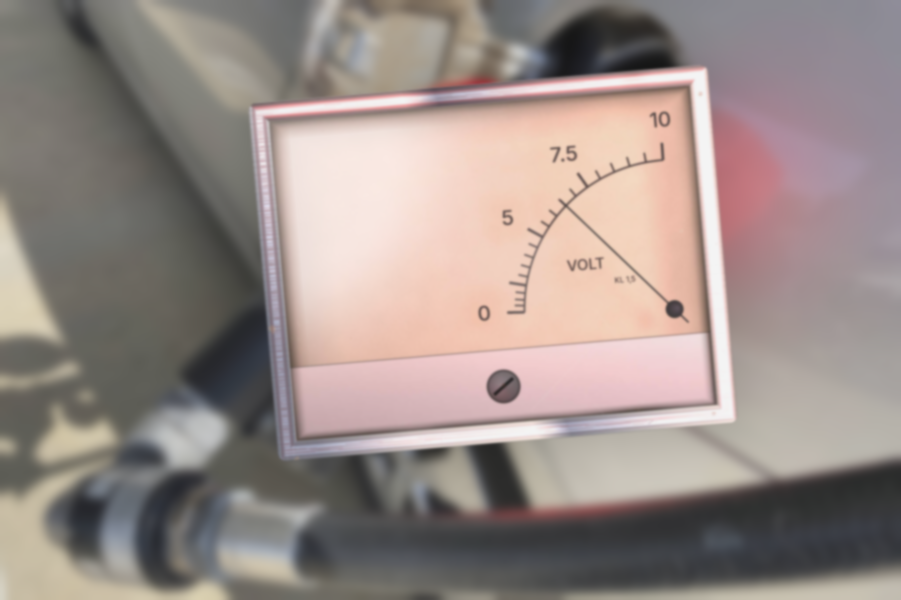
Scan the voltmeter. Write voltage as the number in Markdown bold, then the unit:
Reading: **6.5** V
